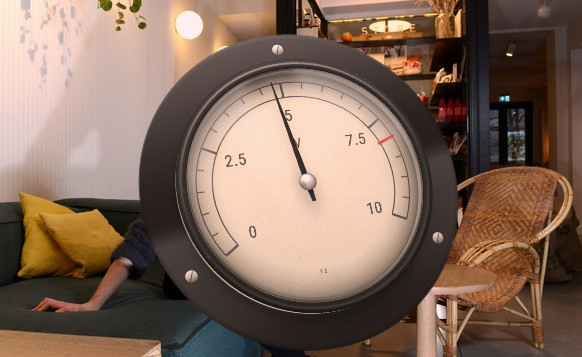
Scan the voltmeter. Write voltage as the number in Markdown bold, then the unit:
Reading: **4.75** V
